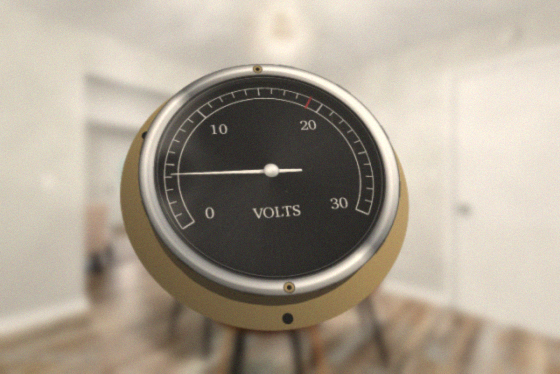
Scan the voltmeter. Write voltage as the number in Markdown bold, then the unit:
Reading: **4** V
